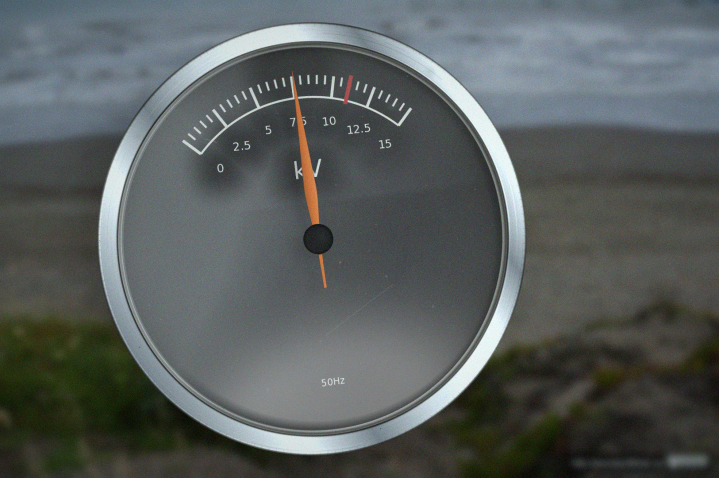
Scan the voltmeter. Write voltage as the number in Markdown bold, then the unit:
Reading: **7.5** kV
